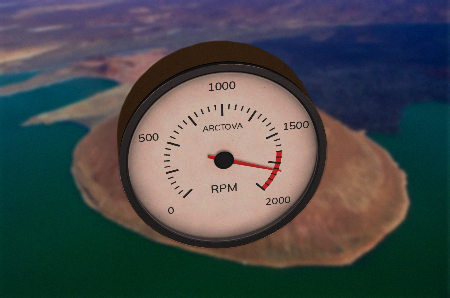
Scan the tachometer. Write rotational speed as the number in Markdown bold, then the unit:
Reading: **1800** rpm
